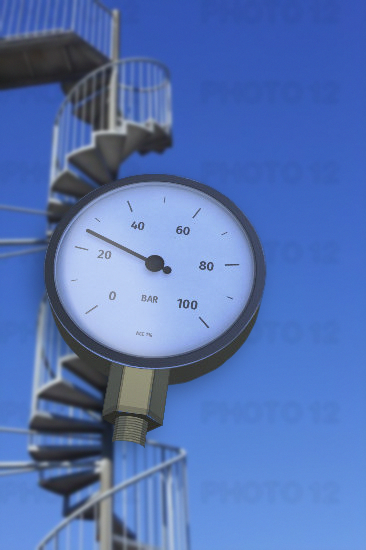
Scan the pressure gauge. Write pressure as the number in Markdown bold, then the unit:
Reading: **25** bar
